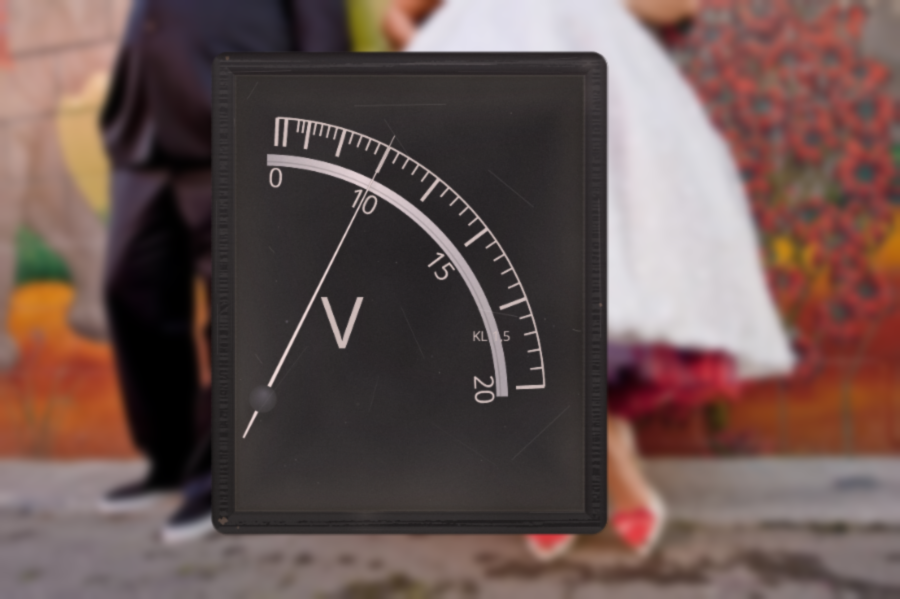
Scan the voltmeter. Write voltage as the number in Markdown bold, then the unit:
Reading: **10** V
